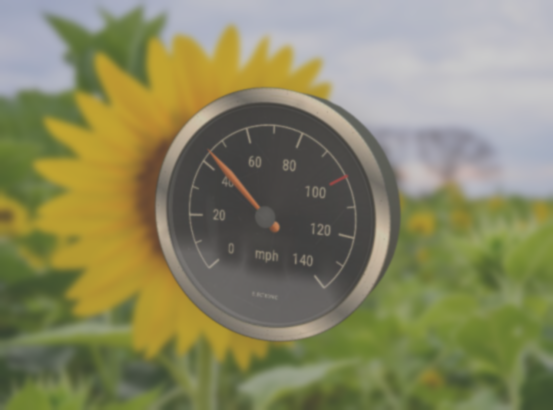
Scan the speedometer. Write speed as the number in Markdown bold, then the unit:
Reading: **45** mph
